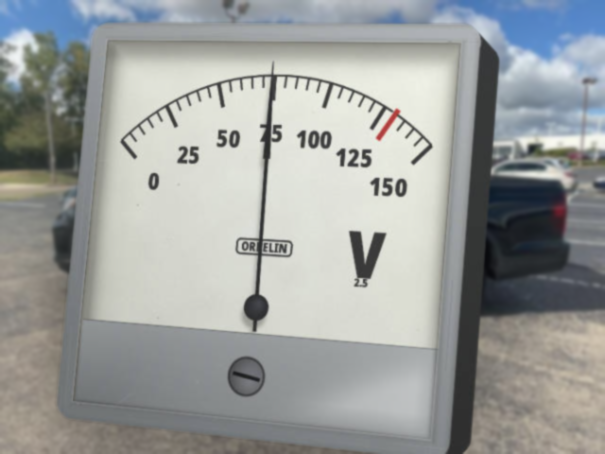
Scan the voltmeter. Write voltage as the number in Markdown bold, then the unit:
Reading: **75** V
